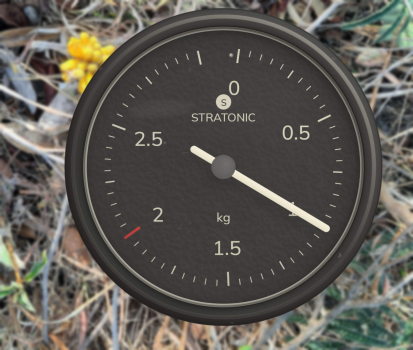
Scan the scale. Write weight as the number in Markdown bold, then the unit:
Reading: **1** kg
